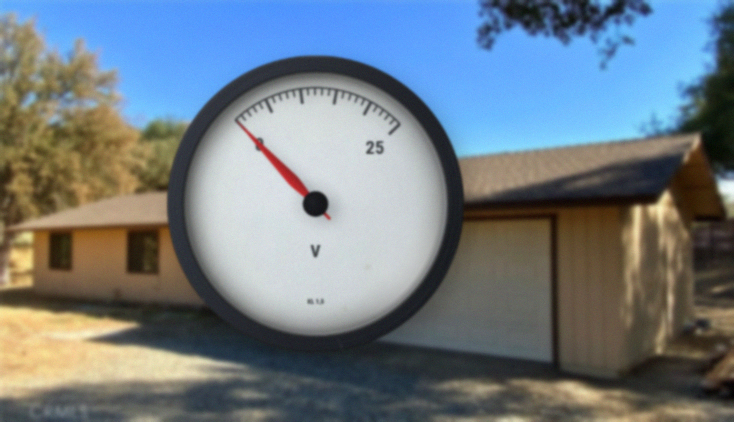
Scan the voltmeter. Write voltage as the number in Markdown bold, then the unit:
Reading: **0** V
